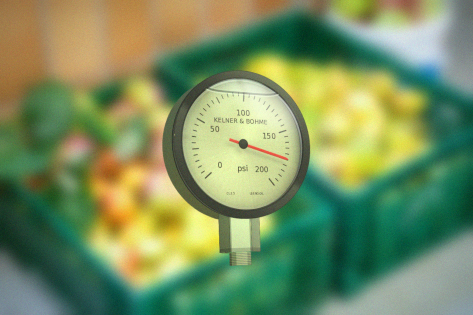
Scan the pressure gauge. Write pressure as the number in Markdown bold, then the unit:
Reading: **175** psi
